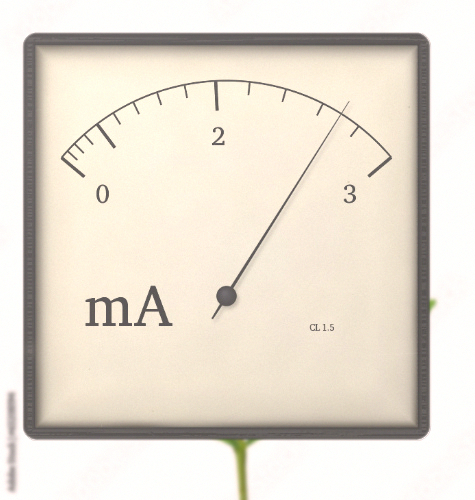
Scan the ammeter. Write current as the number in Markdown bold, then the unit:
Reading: **2.7** mA
